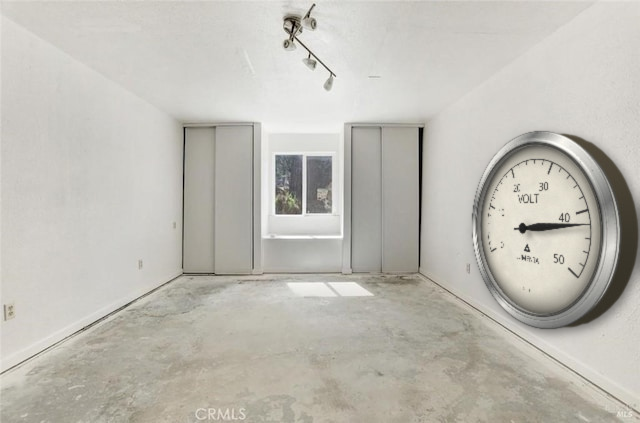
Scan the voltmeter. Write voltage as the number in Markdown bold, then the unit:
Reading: **42** V
